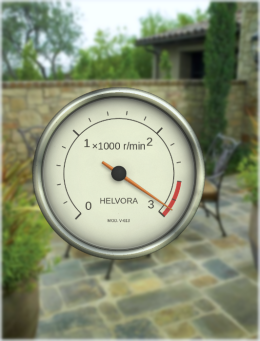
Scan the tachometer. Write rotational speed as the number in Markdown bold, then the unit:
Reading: **2900** rpm
